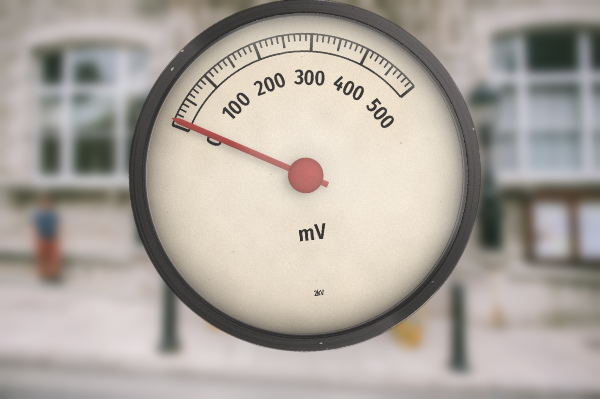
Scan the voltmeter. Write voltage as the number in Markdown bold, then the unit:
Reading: **10** mV
